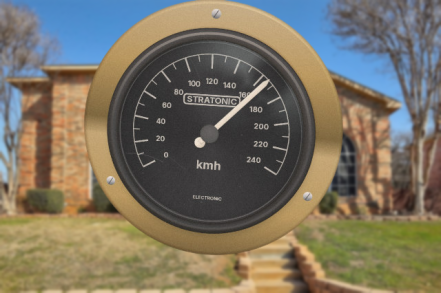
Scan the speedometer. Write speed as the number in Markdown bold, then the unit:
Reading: **165** km/h
